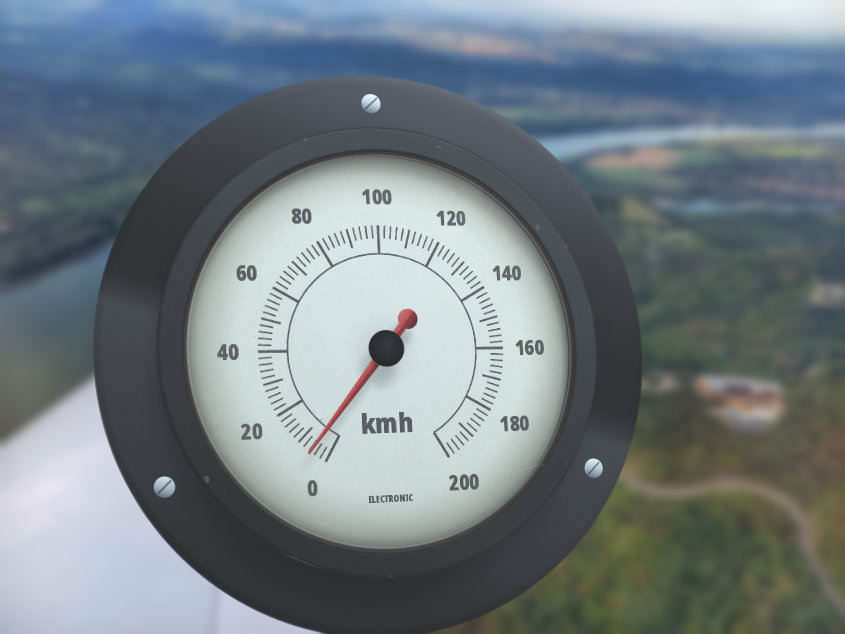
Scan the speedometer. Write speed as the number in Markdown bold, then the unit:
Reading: **6** km/h
